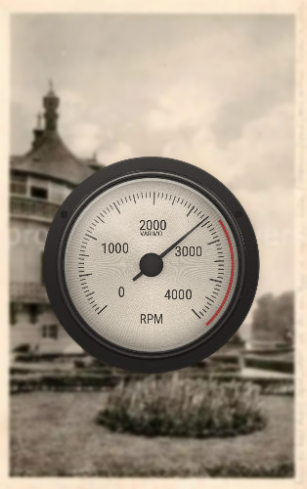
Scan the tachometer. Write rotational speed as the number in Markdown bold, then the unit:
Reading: **2700** rpm
